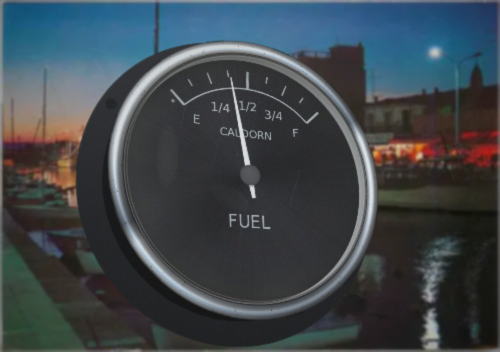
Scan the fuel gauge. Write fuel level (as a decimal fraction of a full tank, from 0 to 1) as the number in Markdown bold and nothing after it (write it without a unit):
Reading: **0.375**
